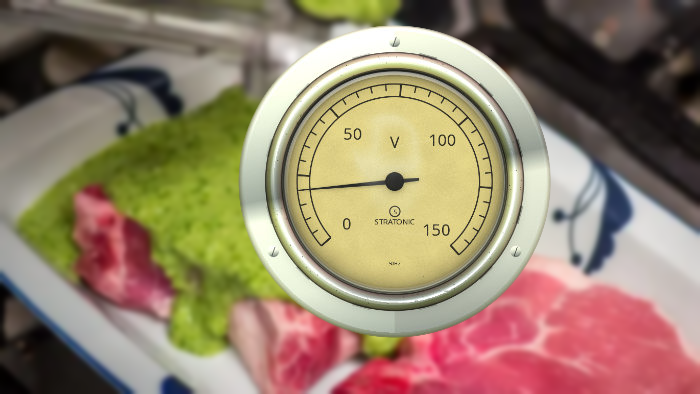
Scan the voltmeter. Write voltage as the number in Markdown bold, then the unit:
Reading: **20** V
